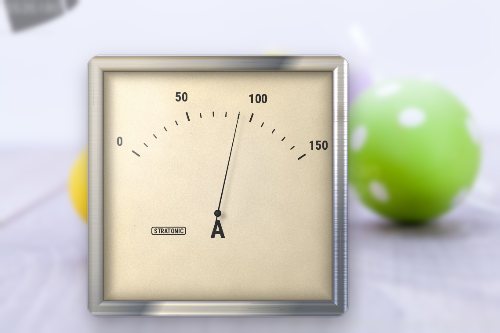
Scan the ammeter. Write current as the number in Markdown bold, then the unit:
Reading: **90** A
